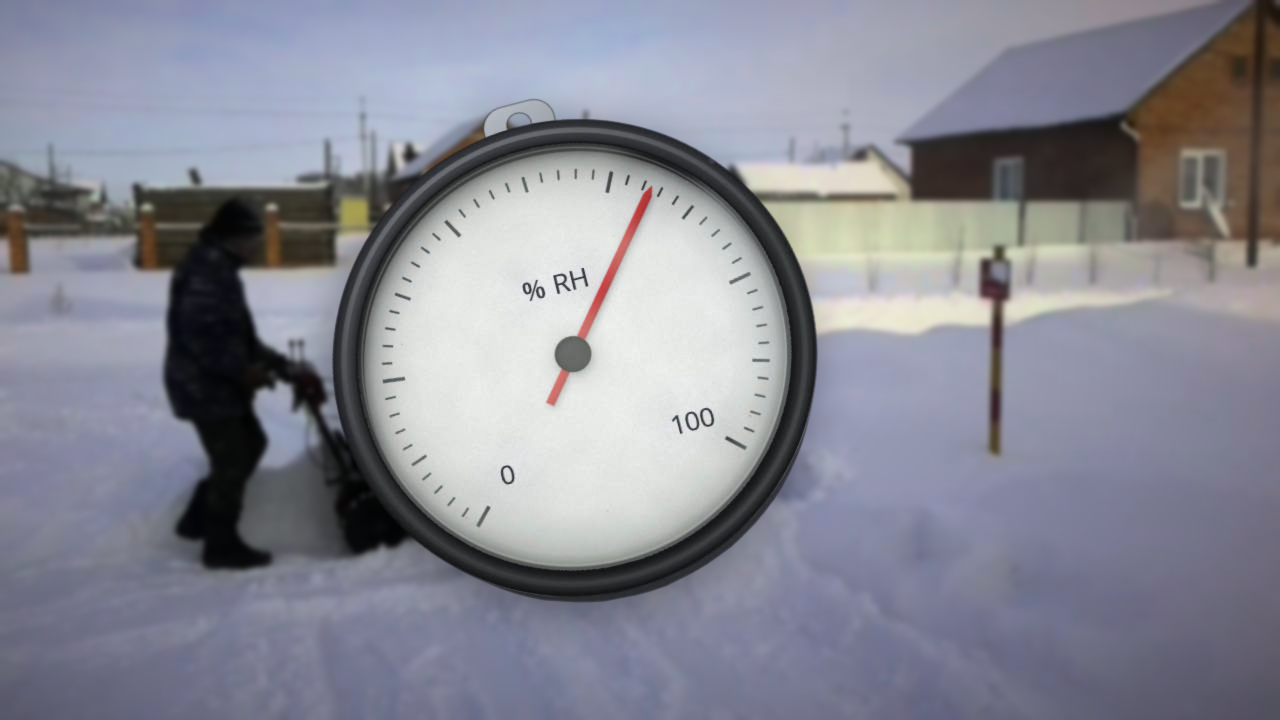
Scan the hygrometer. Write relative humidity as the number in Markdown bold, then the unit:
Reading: **65** %
